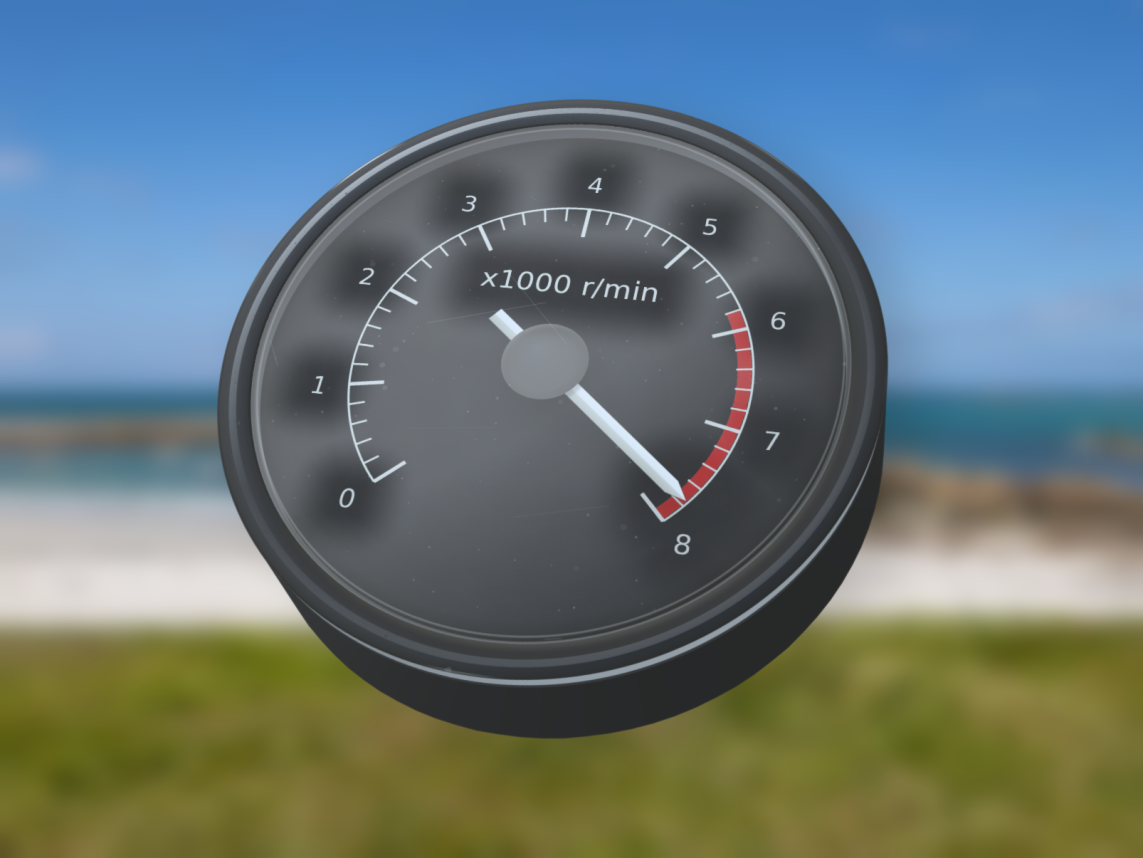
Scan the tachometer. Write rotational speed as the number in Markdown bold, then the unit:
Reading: **7800** rpm
